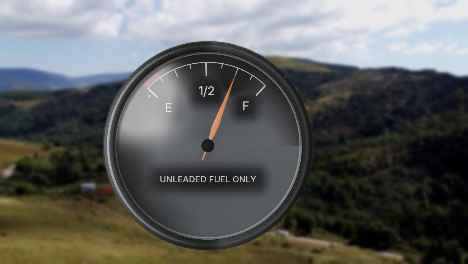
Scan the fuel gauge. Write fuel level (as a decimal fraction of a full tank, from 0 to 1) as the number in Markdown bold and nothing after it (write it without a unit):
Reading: **0.75**
